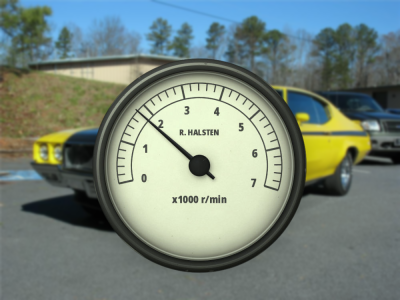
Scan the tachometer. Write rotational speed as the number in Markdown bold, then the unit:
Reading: **1800** rpm
